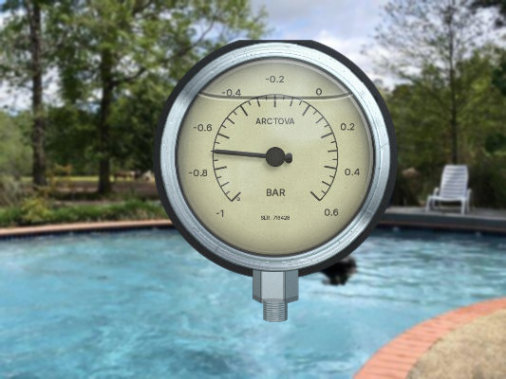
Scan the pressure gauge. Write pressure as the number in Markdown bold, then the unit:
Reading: **-0.7** bar
